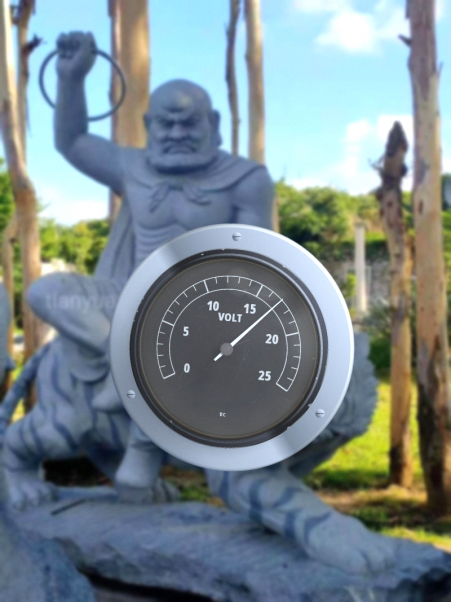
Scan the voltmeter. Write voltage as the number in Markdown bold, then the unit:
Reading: **17** V
